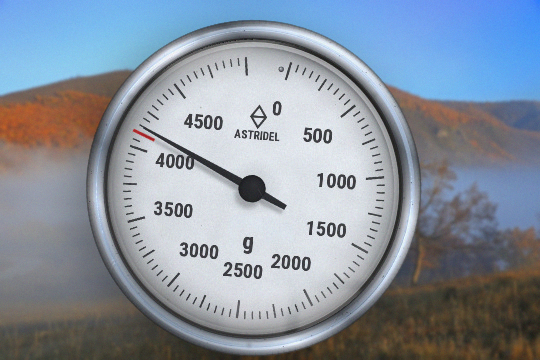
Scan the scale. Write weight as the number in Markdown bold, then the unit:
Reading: **4150** g
